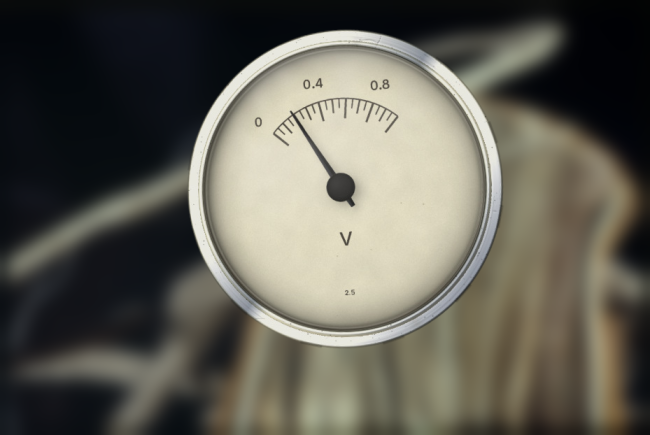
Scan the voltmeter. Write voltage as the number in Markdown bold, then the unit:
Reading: **0.2** V
